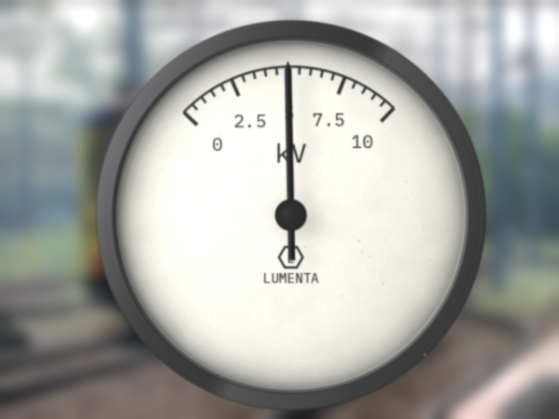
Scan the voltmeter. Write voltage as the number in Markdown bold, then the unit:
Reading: **5** kV
